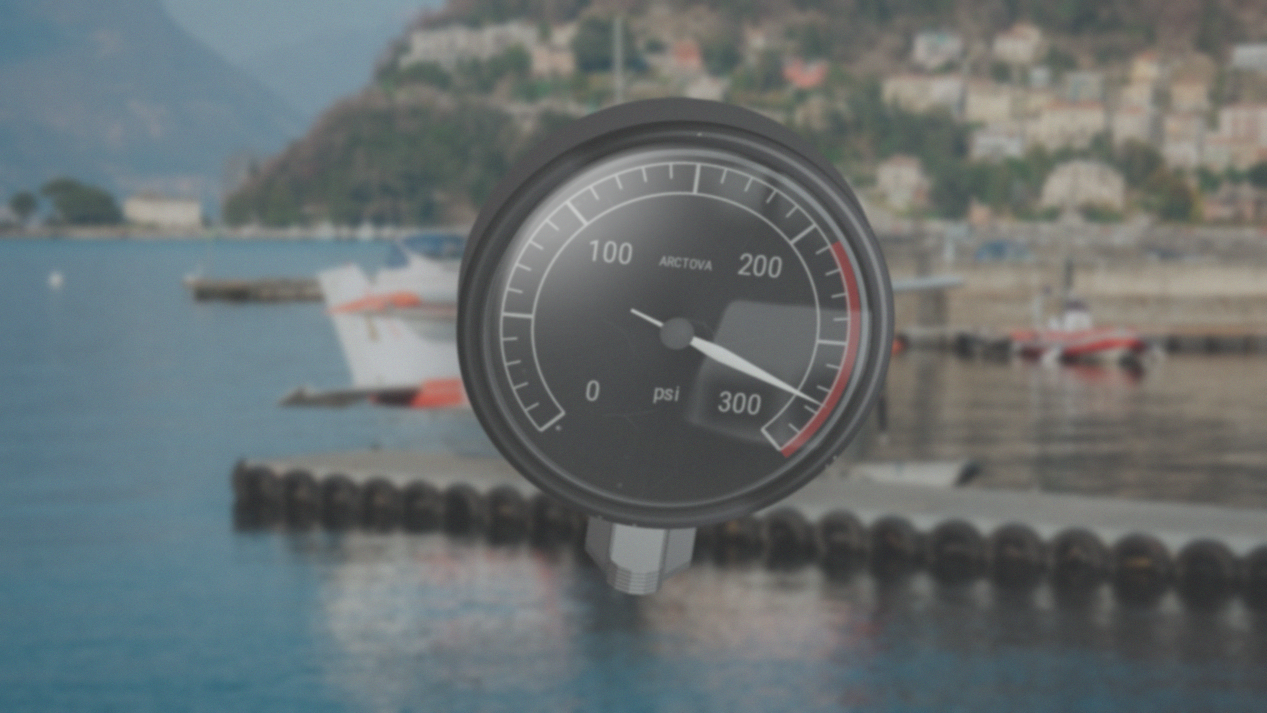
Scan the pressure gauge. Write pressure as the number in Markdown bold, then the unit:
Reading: **275** psi
